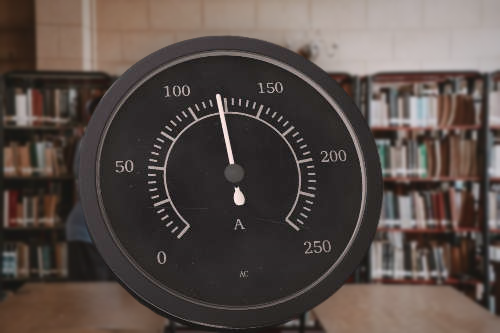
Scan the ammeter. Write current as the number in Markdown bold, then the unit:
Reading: **120** A
